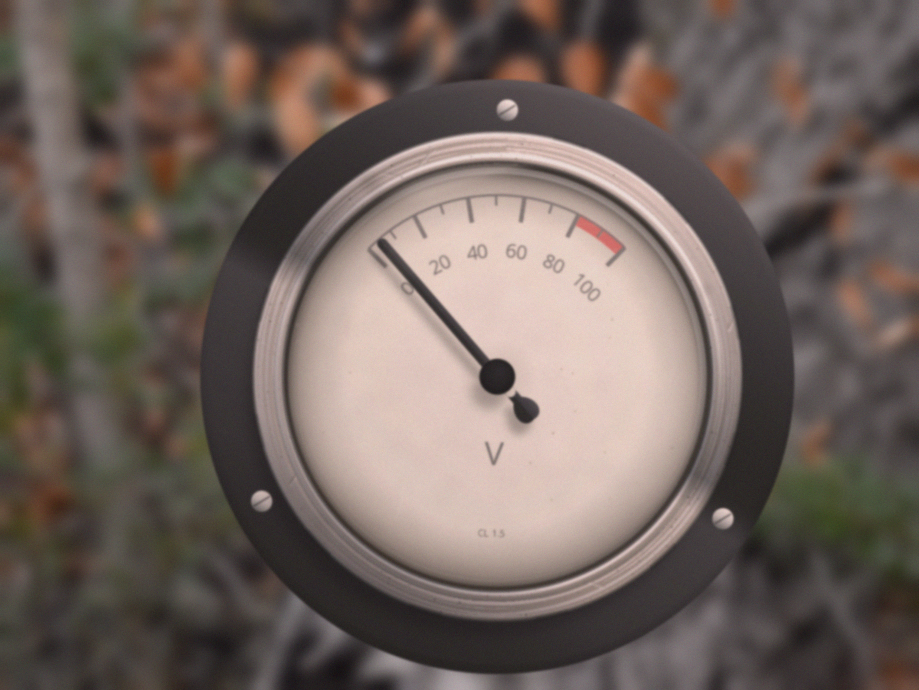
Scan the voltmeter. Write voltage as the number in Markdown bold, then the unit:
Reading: **5** V
